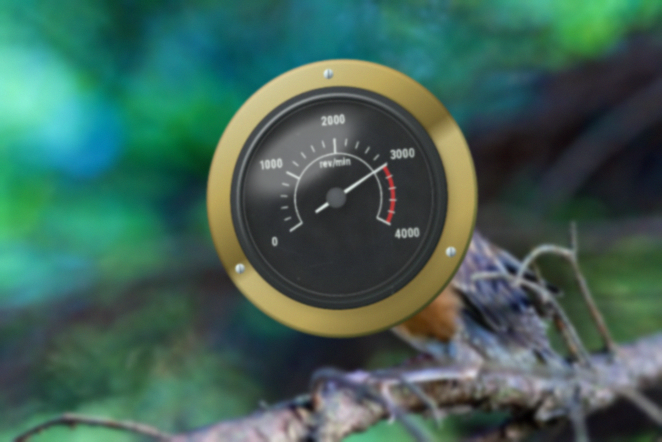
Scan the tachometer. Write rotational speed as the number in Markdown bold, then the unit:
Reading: **3000** rpm
